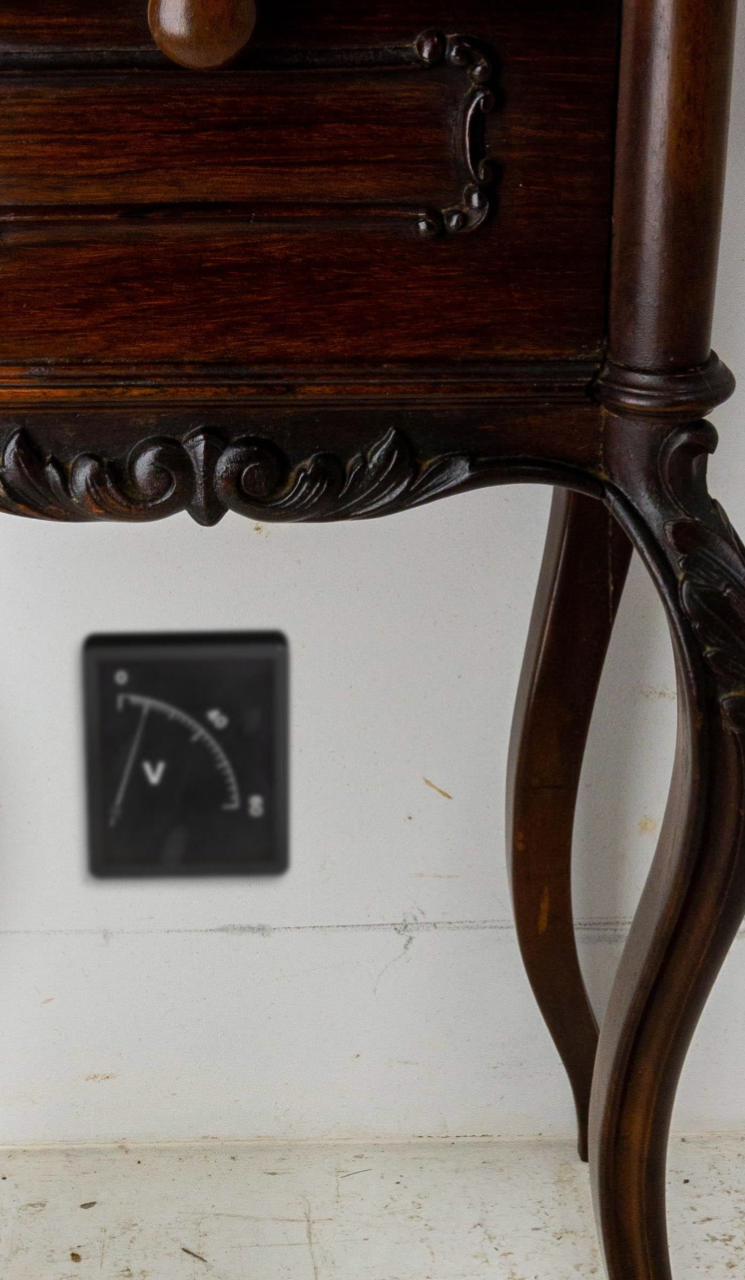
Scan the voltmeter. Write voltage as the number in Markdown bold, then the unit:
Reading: **20** V
